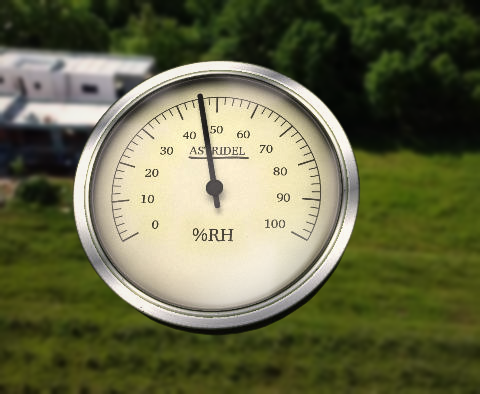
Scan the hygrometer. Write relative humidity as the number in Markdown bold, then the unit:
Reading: **46** %
